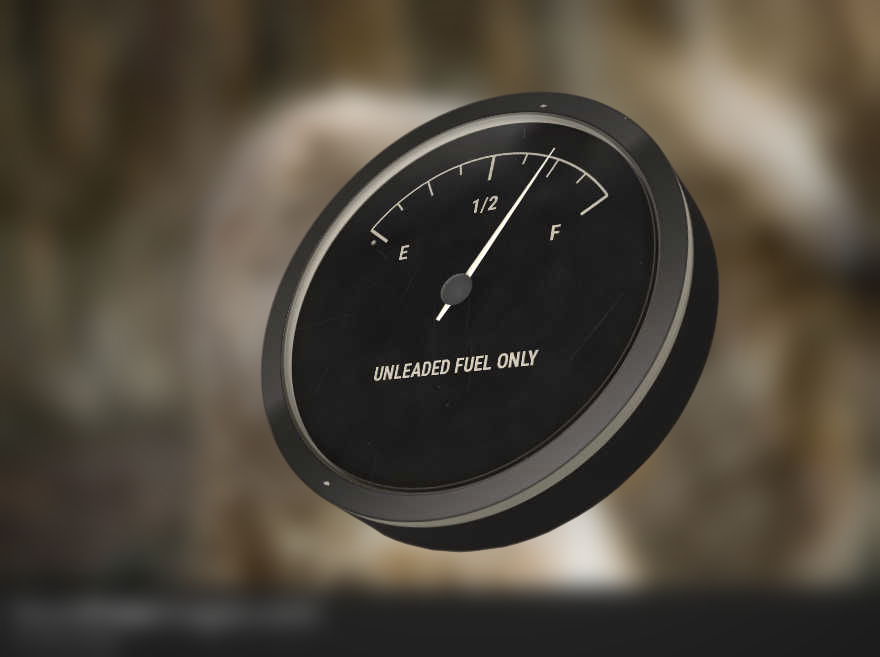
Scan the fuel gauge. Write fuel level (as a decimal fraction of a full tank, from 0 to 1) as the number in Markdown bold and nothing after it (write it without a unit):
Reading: **0.75**
